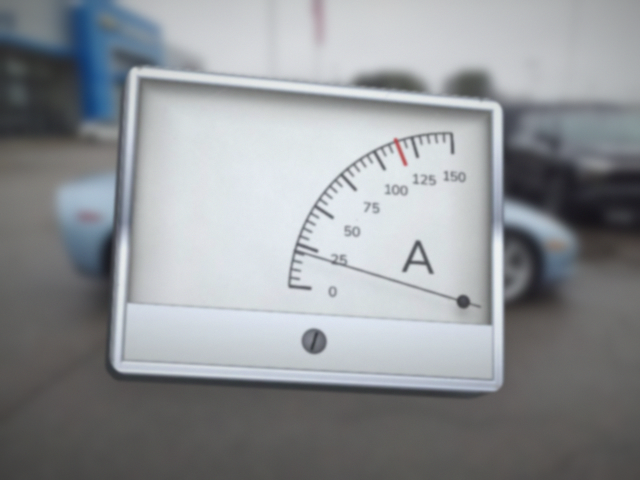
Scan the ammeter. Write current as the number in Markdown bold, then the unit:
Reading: **20** A
